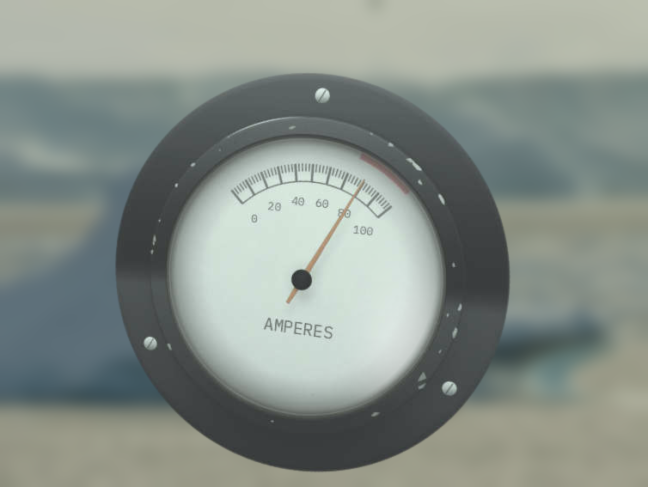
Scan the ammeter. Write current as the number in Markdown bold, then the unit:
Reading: **80** A
